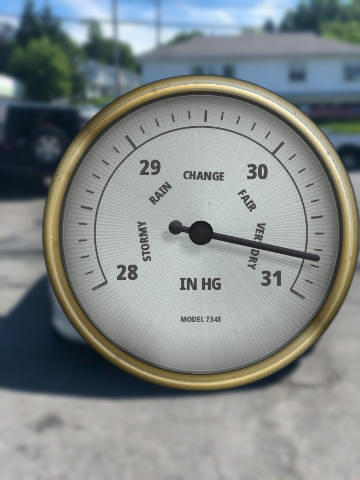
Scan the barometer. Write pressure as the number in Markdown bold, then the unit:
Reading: **30.75** inHg
